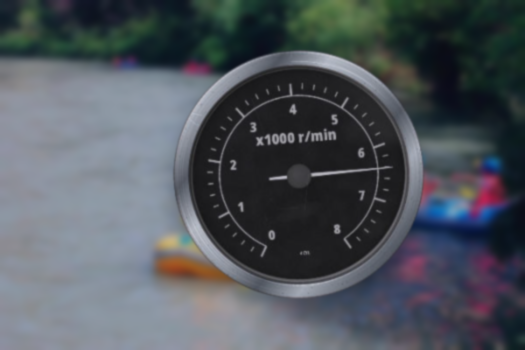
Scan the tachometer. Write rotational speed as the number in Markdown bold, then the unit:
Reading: **6400** rpm
